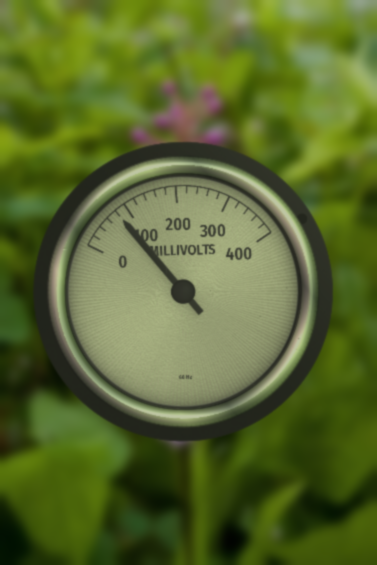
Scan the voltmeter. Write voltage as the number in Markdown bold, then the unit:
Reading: **80** mV
